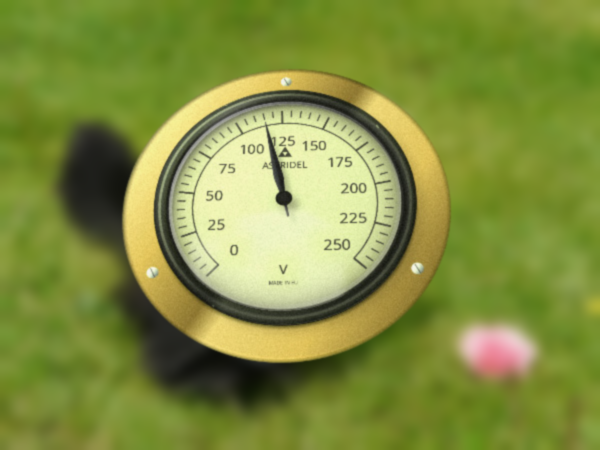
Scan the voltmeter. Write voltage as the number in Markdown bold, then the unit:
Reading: **115** V
